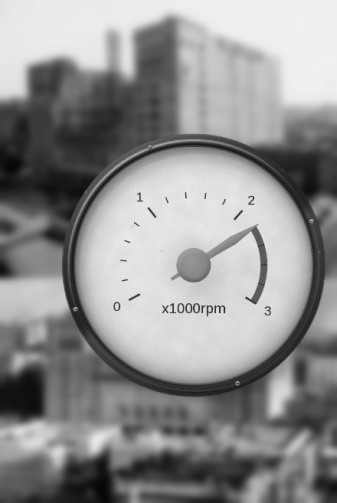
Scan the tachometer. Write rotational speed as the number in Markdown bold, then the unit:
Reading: **2200** rpm
